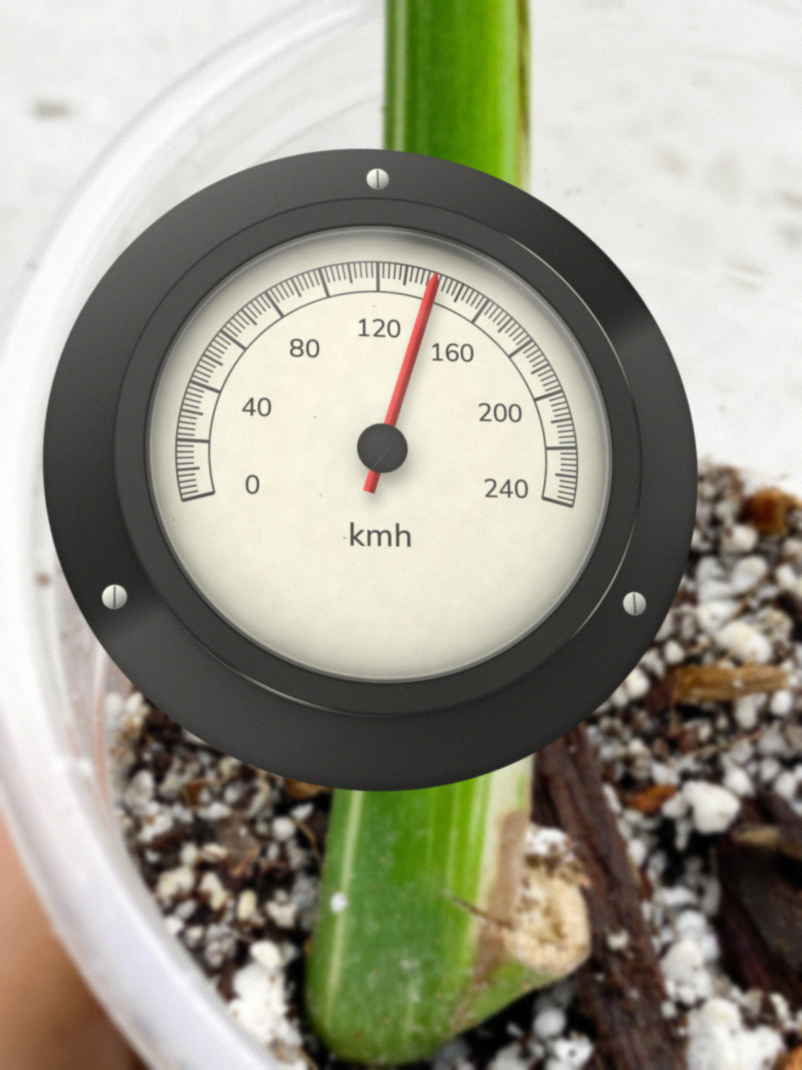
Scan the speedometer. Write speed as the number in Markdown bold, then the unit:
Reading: **140** km/h
